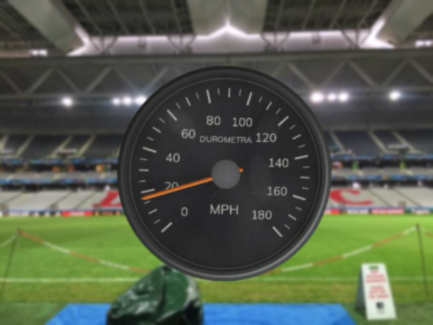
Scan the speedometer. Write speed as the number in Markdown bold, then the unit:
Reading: **17.5** mph
